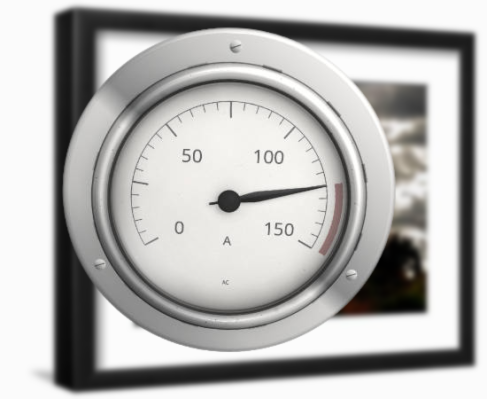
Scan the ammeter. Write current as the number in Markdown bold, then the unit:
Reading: **125** A
